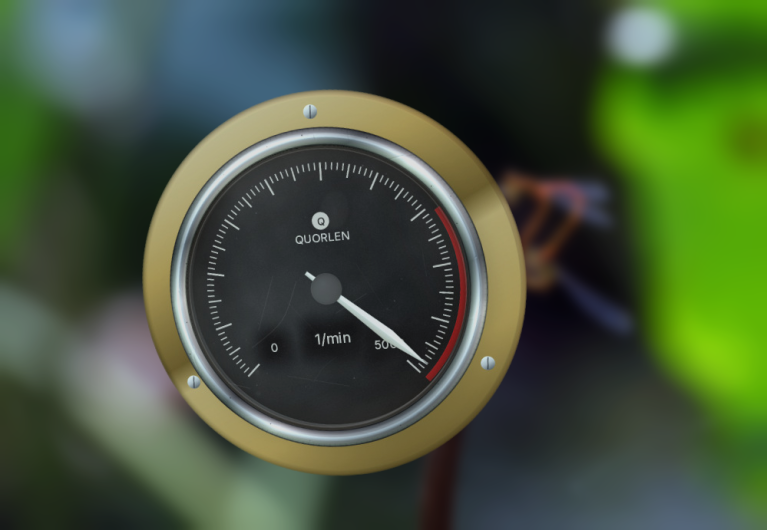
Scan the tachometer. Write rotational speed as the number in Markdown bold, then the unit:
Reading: **4900** rpm
